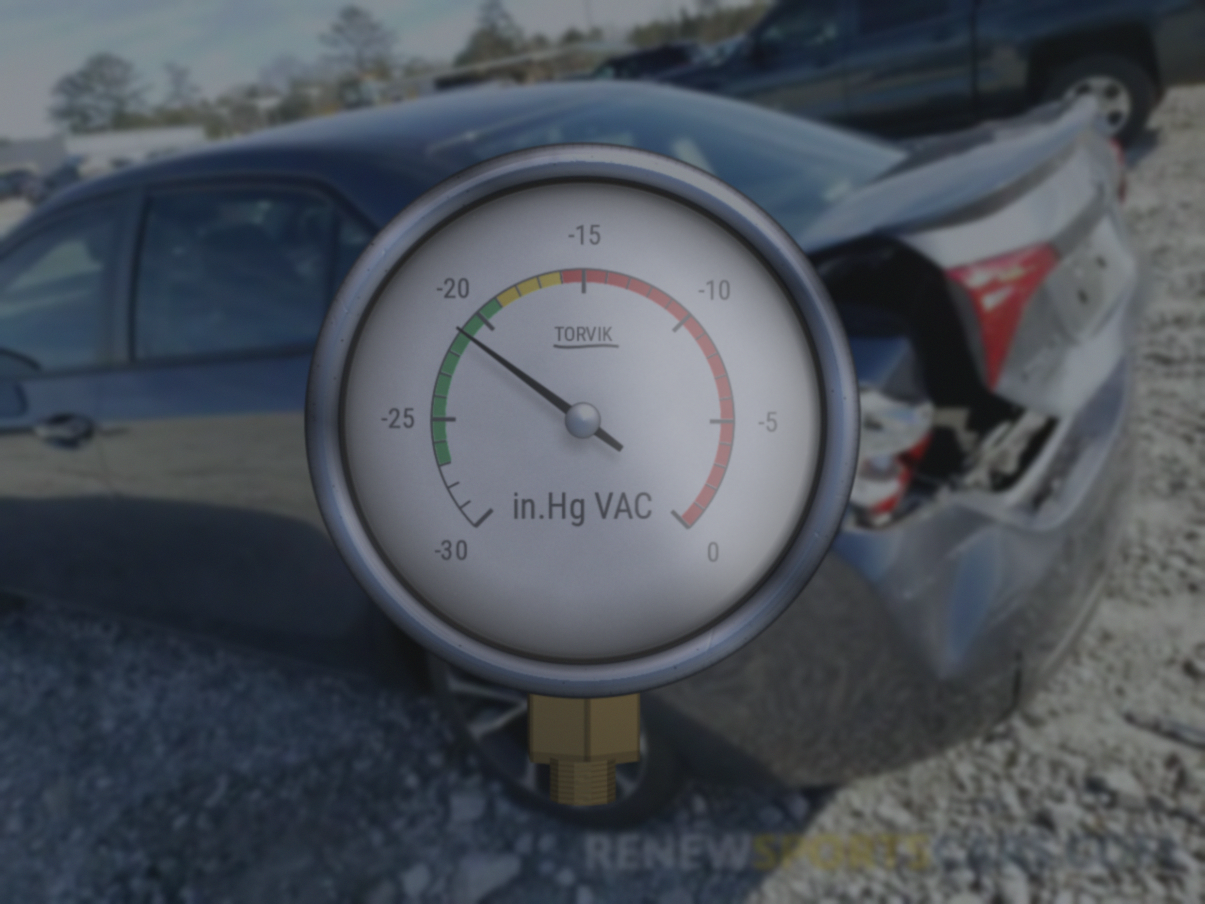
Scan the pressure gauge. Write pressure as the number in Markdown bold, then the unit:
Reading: **-21** inHg
